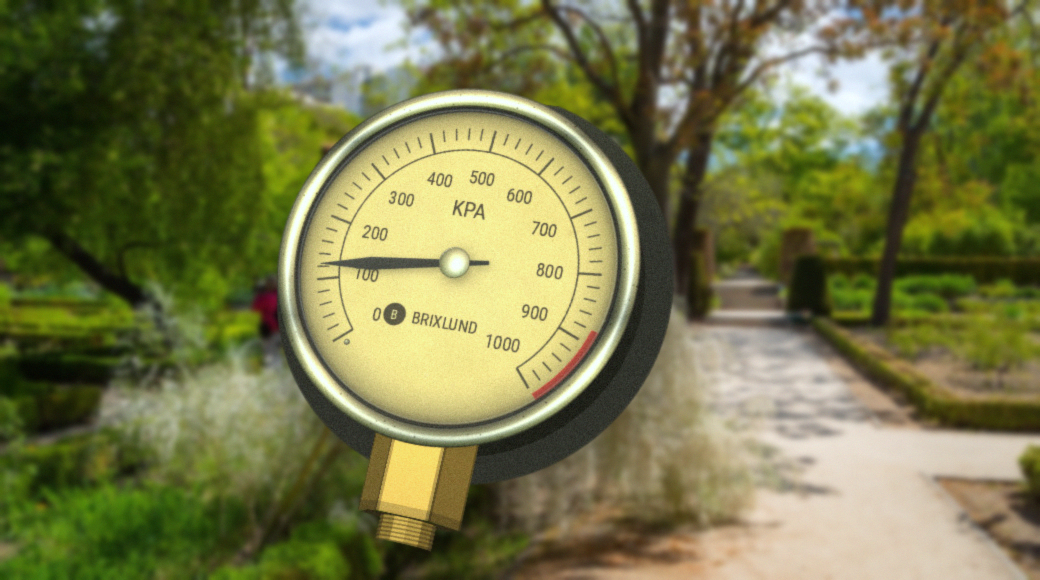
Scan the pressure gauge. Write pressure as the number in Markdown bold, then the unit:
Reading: **120** kPa
